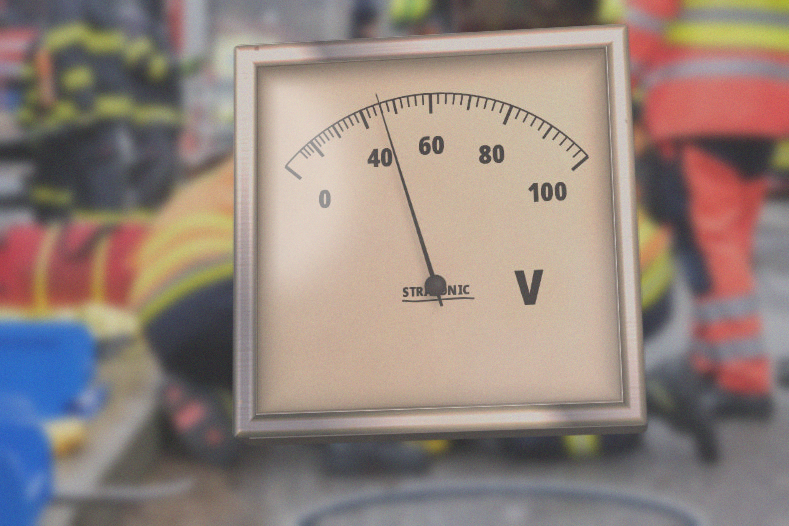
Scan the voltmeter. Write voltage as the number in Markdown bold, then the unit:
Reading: **46** V
